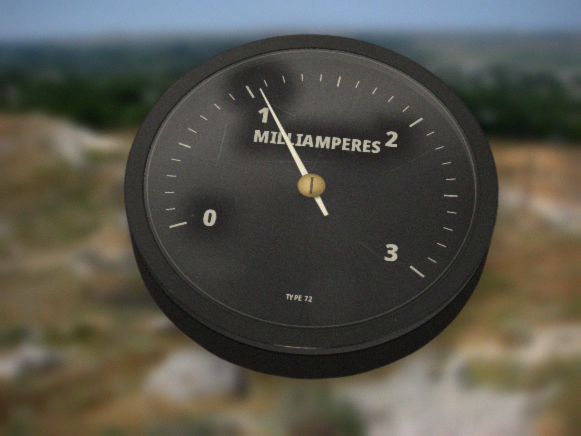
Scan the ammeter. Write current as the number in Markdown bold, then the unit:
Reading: **1.05** mA
